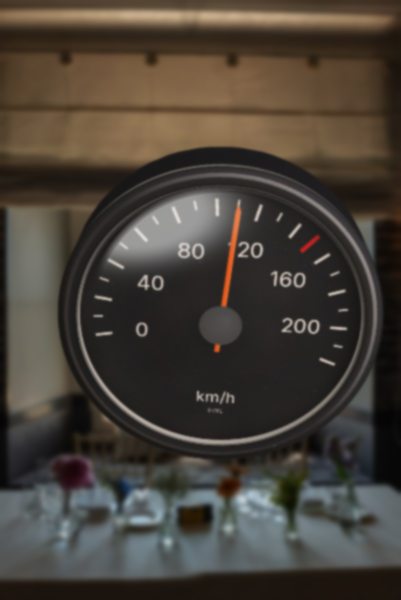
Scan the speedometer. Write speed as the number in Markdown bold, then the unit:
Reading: **110** km/h
